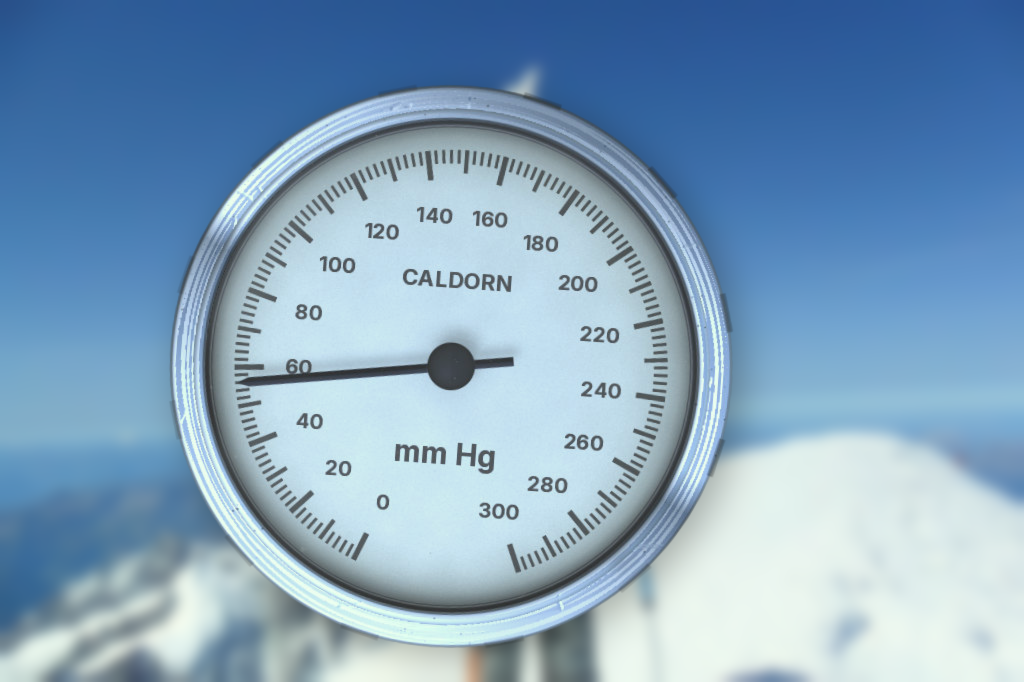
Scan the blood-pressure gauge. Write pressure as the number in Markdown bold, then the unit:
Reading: **56** mmHg
